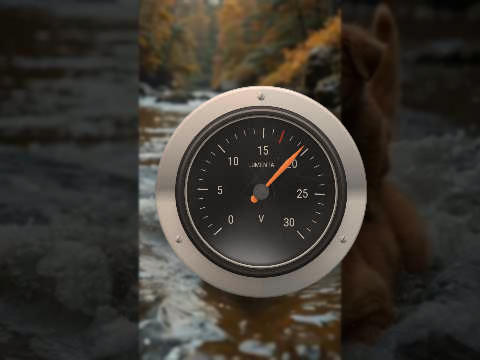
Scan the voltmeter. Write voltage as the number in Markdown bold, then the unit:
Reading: **19.5** V
